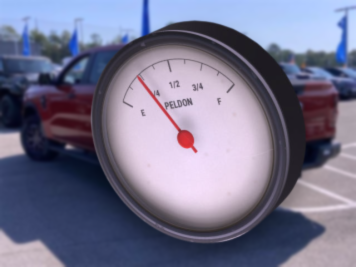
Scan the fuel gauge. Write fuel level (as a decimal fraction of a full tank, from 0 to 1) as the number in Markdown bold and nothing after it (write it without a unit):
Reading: **0.25**
